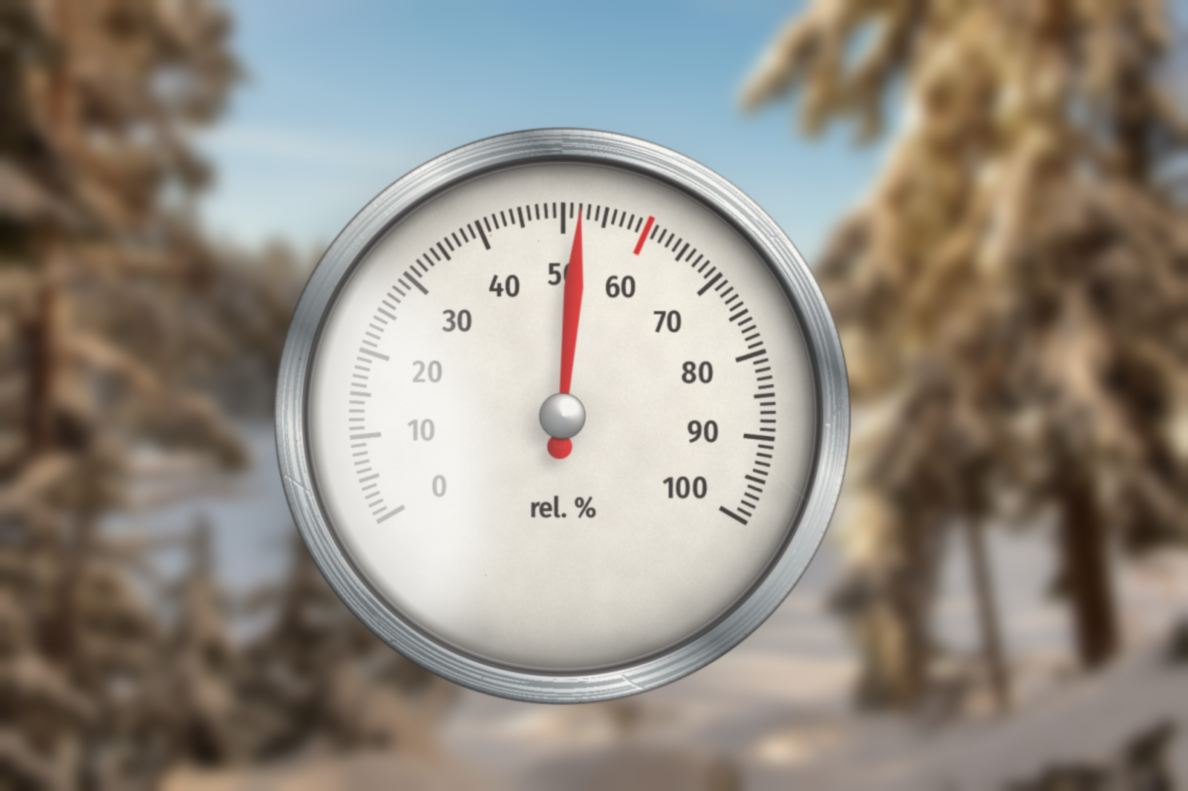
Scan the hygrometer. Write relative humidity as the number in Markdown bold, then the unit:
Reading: **52** %
